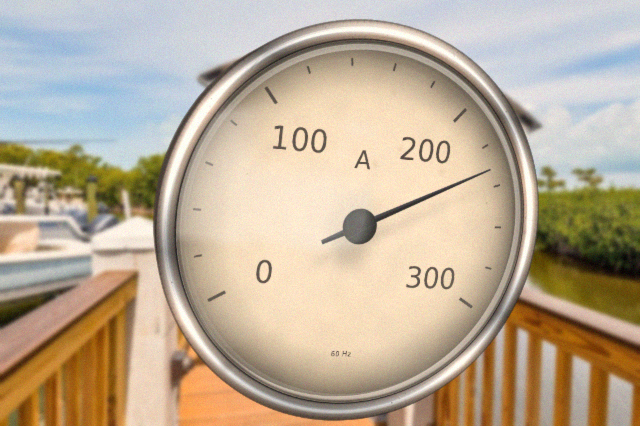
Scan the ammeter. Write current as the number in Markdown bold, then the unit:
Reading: **230** A
